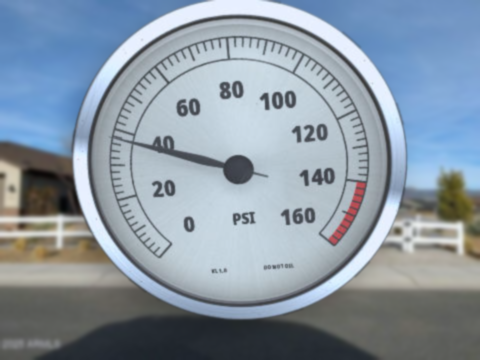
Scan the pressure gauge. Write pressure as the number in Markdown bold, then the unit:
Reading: **38** psi
